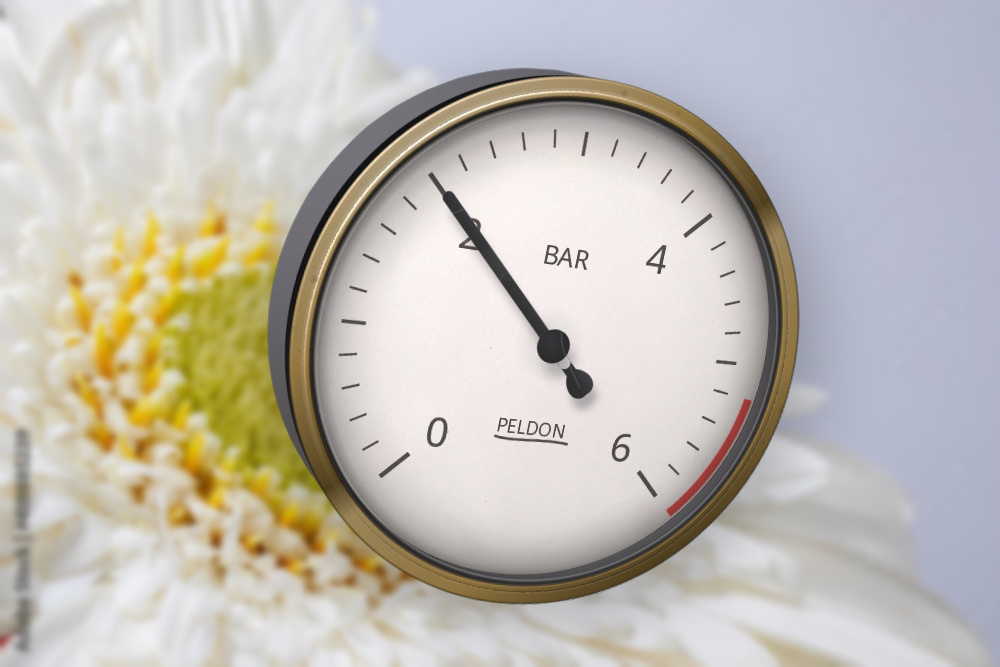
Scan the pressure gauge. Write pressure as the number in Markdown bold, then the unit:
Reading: **2** bar
